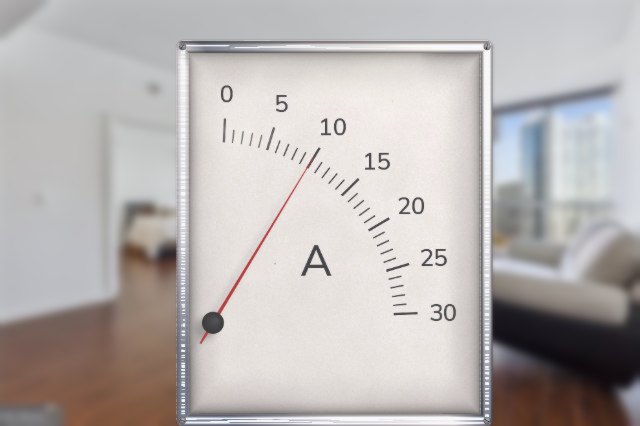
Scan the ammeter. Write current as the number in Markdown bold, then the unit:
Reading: **10** A
